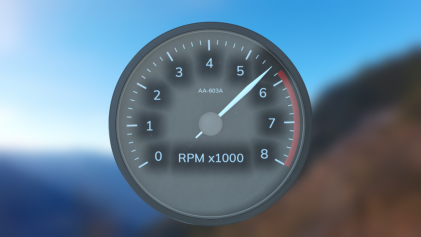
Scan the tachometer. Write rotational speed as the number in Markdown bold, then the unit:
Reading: **5600** rpm
